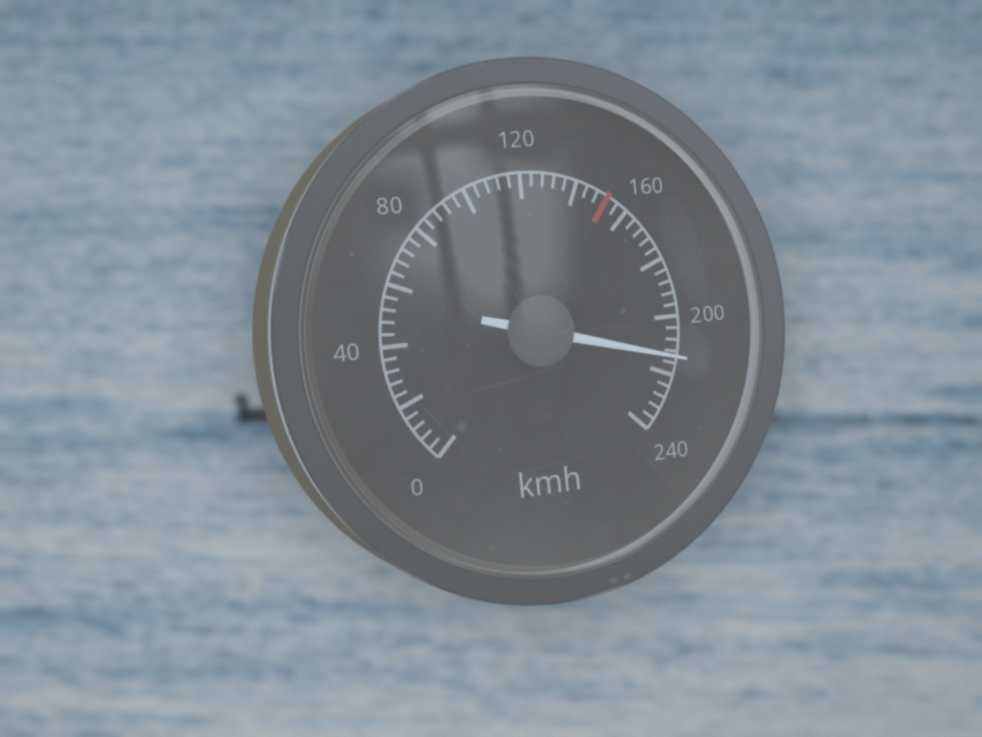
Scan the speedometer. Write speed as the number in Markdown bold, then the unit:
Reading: **214** km/h
